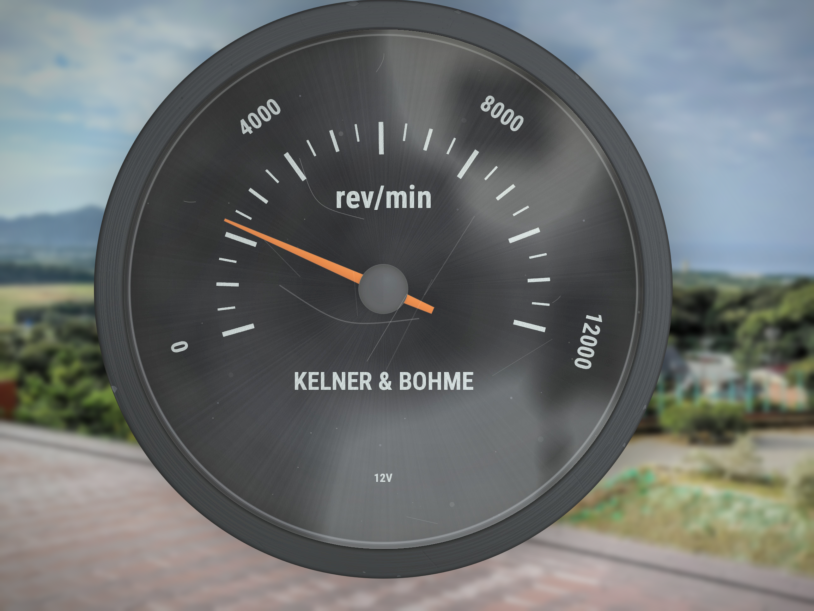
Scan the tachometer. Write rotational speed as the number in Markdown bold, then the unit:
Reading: **2250** rpm
